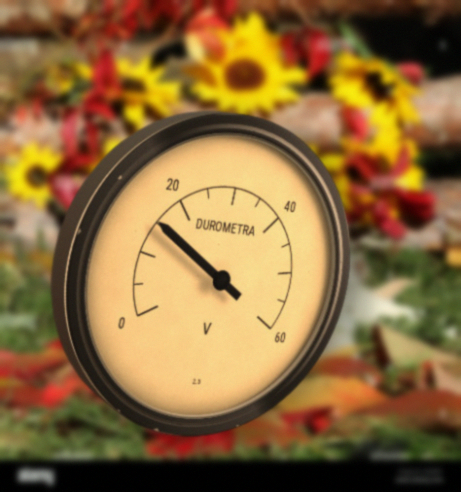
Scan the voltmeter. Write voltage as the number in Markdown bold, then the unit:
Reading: **15** V
